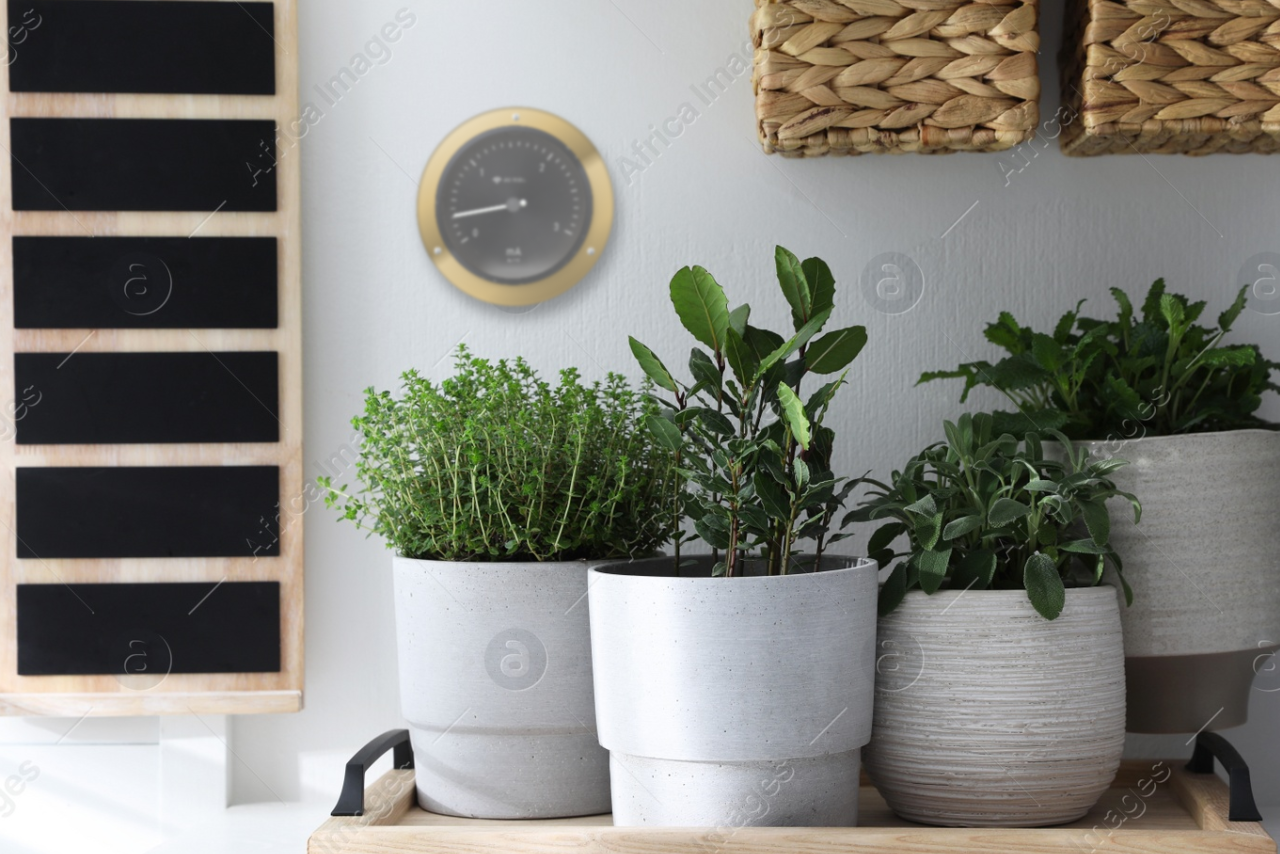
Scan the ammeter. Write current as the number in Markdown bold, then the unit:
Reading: **0.3** mA
